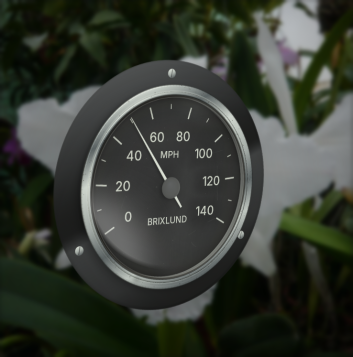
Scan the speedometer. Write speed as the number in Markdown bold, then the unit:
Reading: **50** mph
